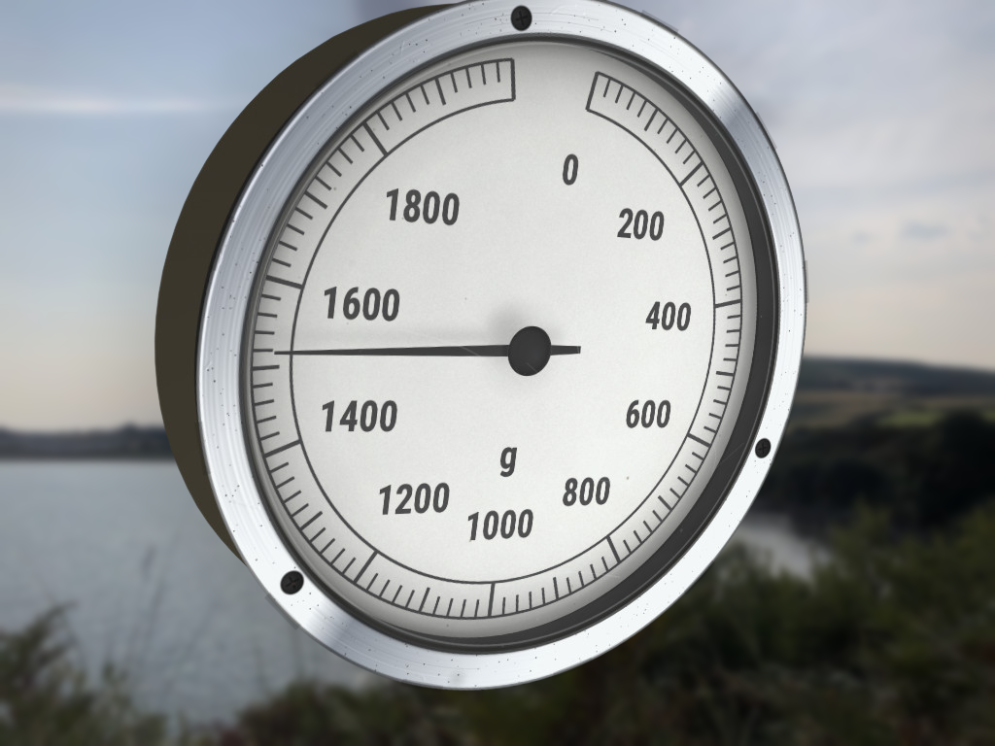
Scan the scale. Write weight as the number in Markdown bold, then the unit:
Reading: **1520** g
